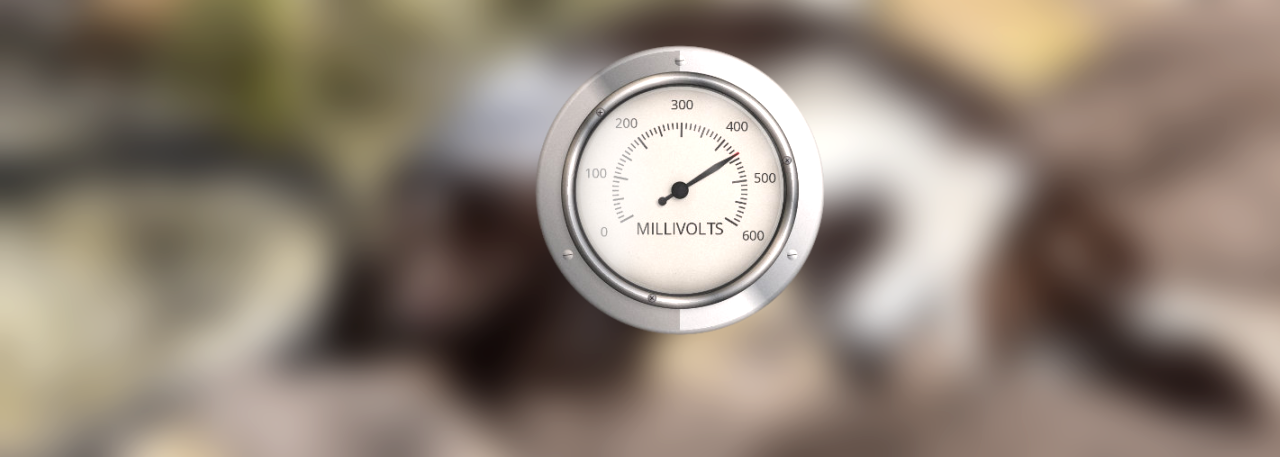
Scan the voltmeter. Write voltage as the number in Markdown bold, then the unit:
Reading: **440** mV
